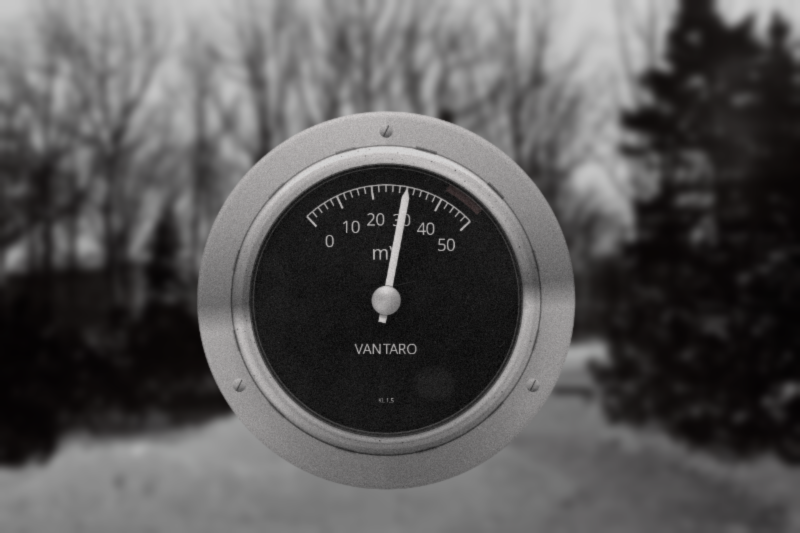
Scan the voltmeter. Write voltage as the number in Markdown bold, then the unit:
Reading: **30** mV
